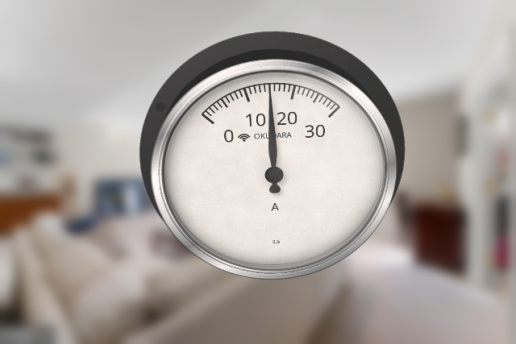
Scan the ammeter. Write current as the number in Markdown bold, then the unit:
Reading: **15** A
